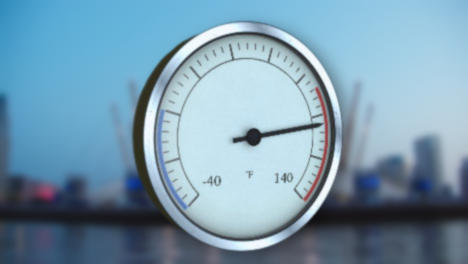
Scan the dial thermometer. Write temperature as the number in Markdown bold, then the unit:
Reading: **104** °F
